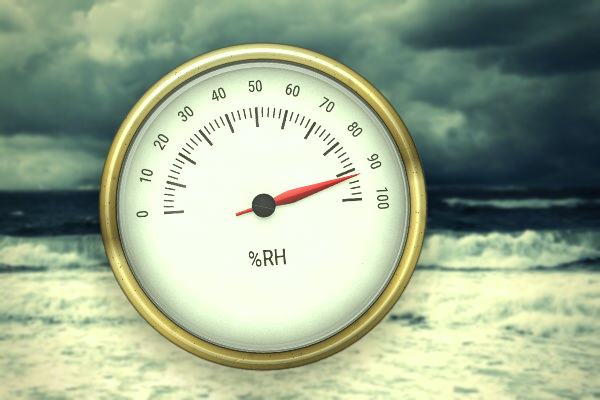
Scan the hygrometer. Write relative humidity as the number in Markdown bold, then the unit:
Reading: **92** %
